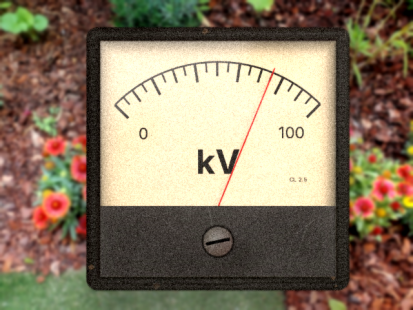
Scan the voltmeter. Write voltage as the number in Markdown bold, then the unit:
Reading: **75** kV
